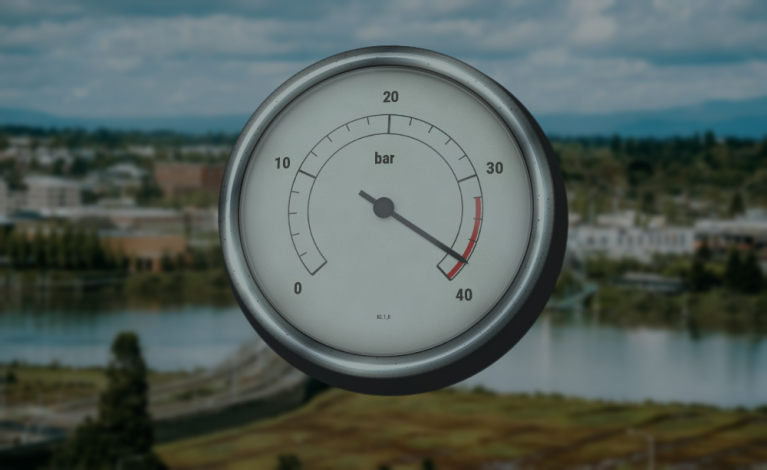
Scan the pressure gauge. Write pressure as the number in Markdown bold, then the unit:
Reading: **38** bar
